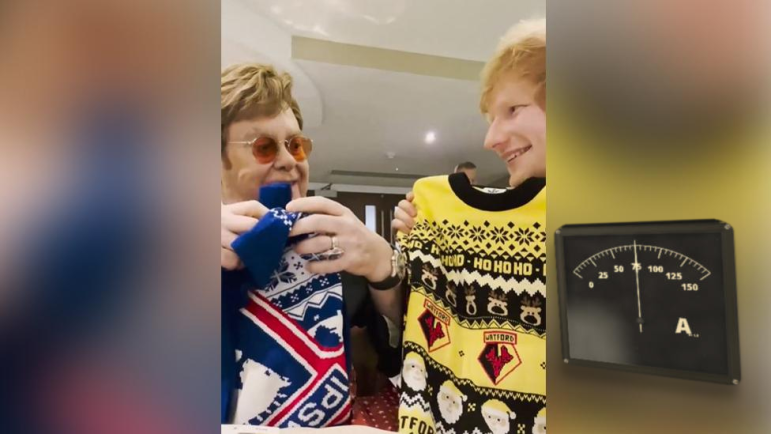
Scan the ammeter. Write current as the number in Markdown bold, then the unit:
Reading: **75** A
